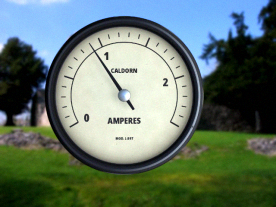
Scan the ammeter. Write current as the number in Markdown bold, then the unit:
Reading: **0.9** A
